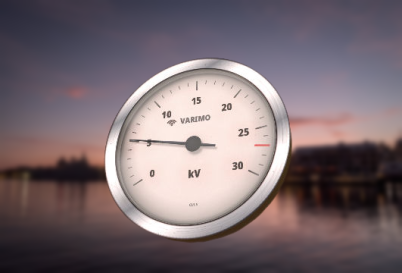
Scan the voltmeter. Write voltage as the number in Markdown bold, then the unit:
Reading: **5** kV
